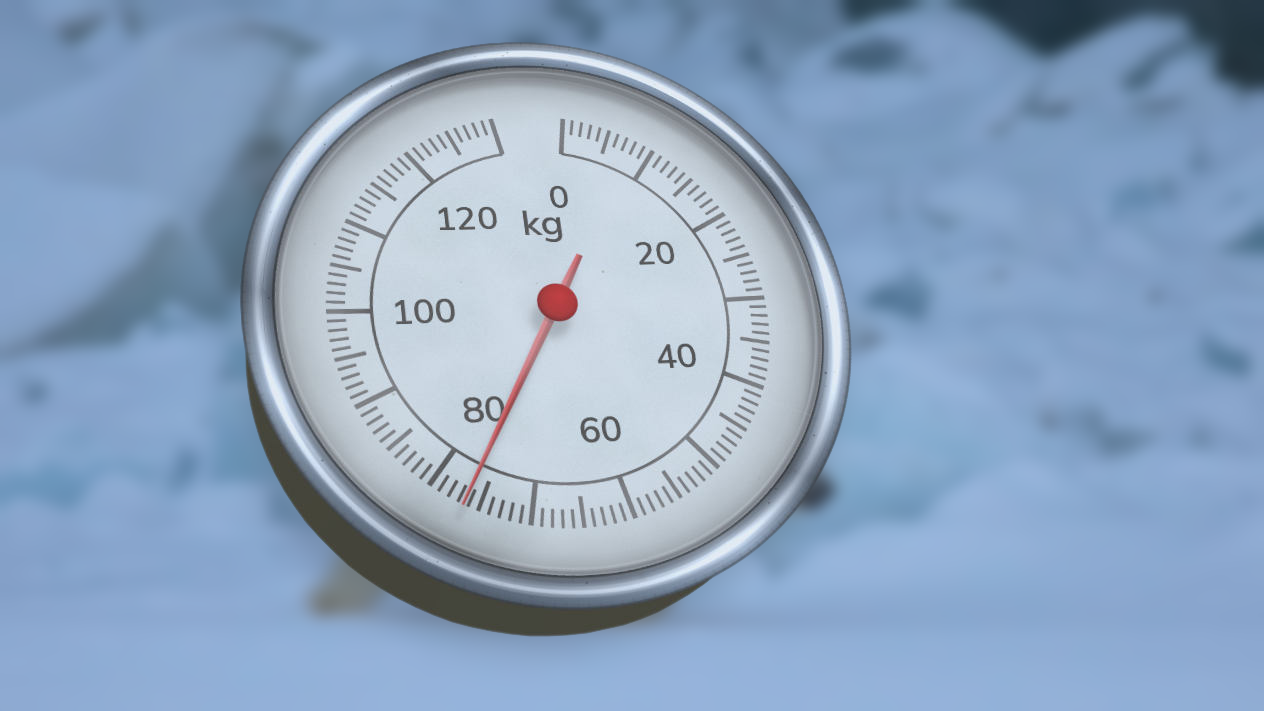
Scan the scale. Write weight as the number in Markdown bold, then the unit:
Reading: **76.5** kg
